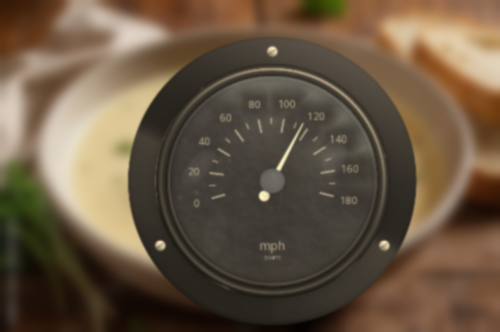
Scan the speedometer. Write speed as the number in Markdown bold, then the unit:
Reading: **115** mph
